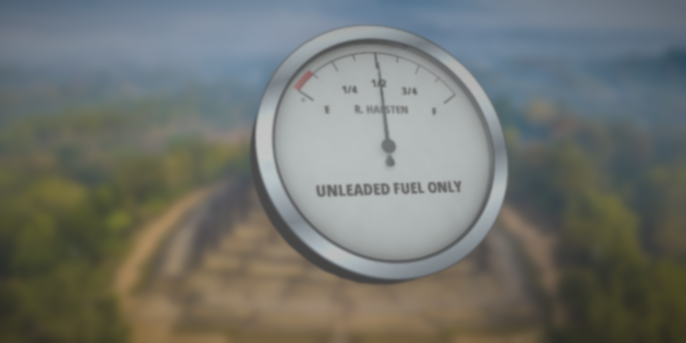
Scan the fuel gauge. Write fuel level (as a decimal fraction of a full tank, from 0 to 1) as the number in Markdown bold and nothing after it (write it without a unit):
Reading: **0.5**
